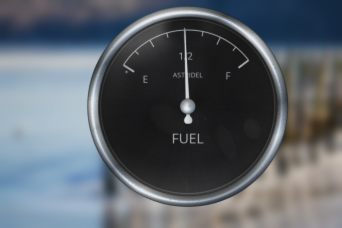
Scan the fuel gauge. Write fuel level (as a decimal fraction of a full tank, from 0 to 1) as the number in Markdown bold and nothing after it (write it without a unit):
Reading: **0.5**
